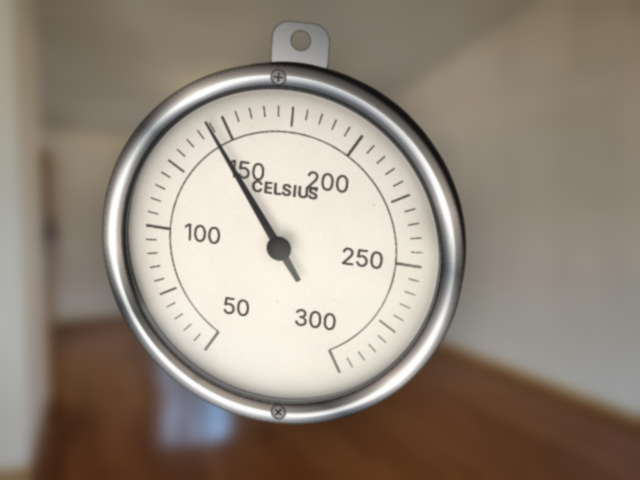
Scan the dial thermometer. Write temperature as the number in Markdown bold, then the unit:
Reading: **145** °C
